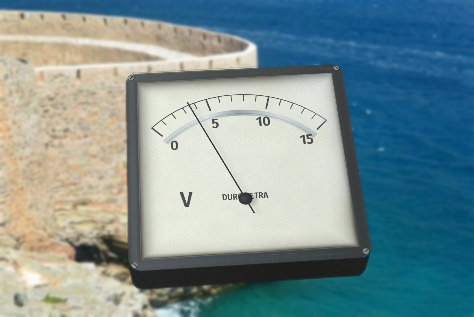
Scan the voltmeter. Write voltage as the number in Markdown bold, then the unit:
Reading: **3.5** V
